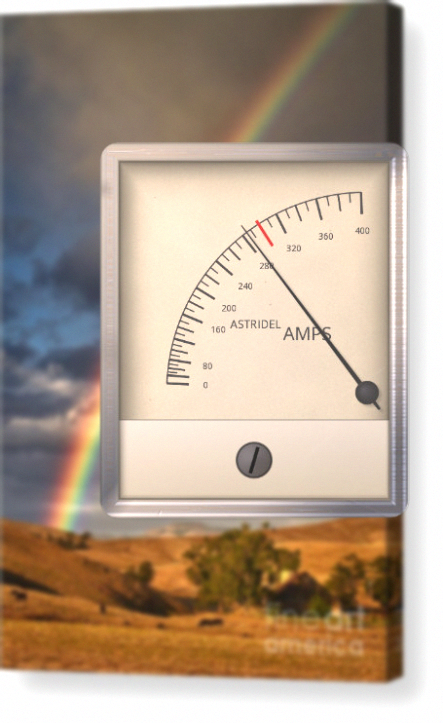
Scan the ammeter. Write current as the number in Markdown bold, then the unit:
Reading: **285** A
